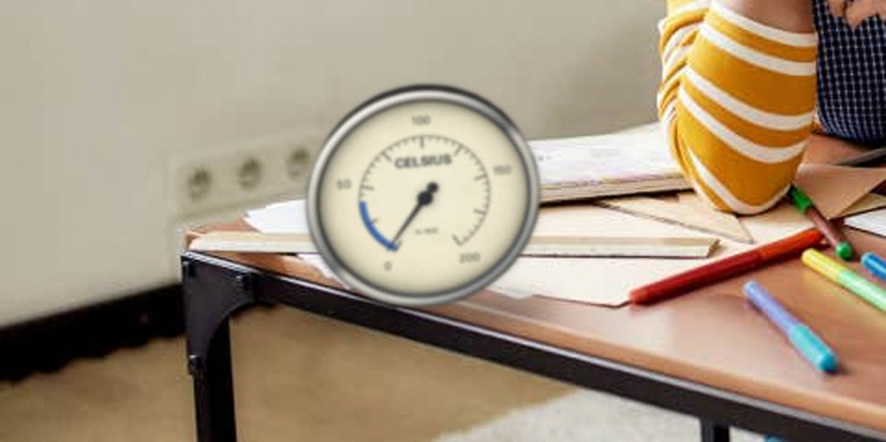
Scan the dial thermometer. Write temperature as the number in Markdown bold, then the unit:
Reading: **5** °C
